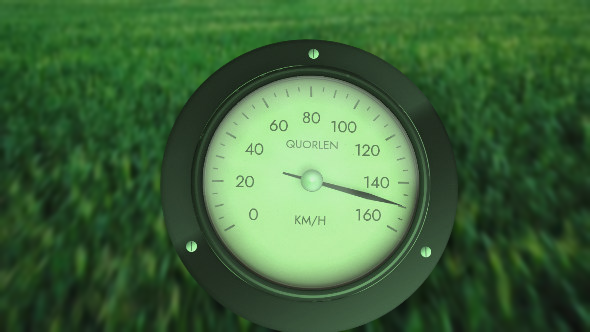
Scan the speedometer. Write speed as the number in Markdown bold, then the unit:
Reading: **150** km/h
